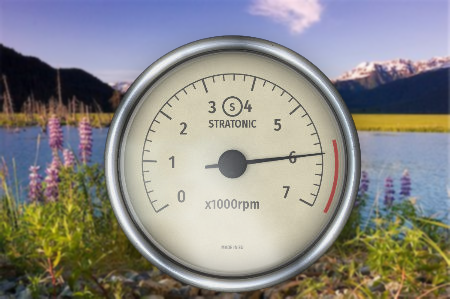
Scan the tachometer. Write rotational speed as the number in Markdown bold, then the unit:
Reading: **6000** rpm
